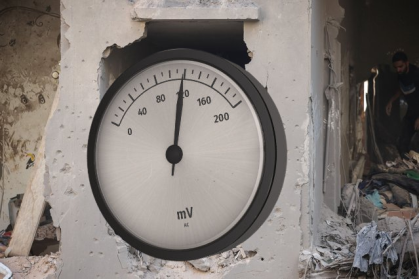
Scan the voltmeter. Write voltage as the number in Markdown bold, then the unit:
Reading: **120** mV
